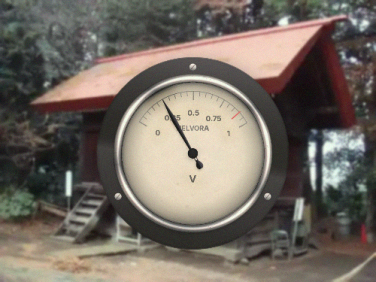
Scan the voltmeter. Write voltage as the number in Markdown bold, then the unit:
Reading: **0.25** V
